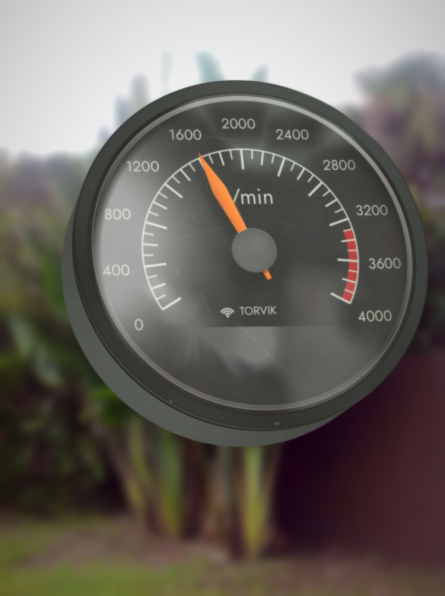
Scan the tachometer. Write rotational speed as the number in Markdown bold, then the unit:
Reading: **1600** rpm
